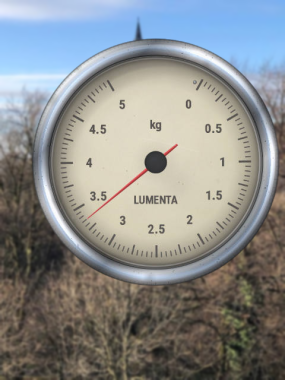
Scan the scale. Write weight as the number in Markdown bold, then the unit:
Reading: **3.35** kg
